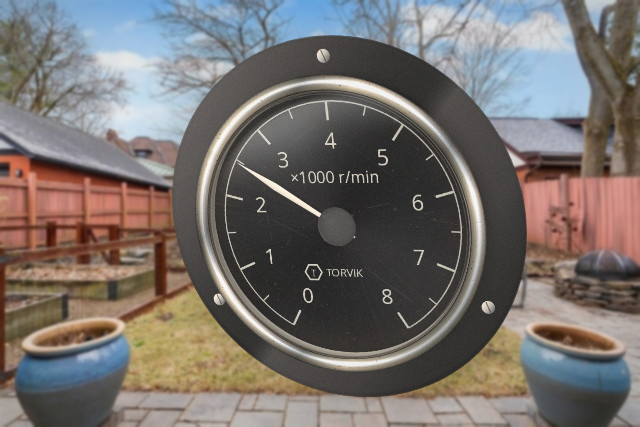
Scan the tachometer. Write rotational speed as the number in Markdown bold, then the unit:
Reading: **2500** rpm
